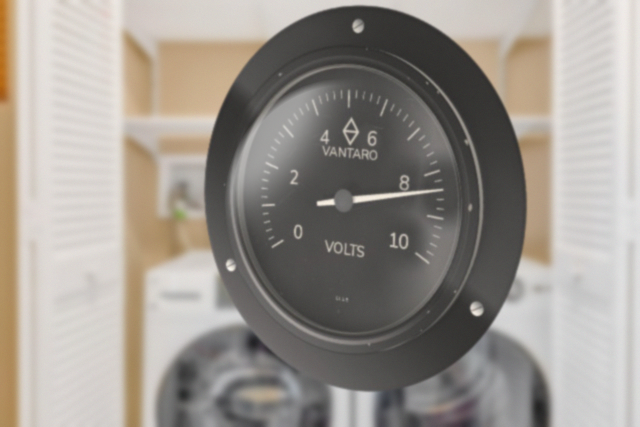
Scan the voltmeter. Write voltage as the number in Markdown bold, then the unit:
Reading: **8.4** V
